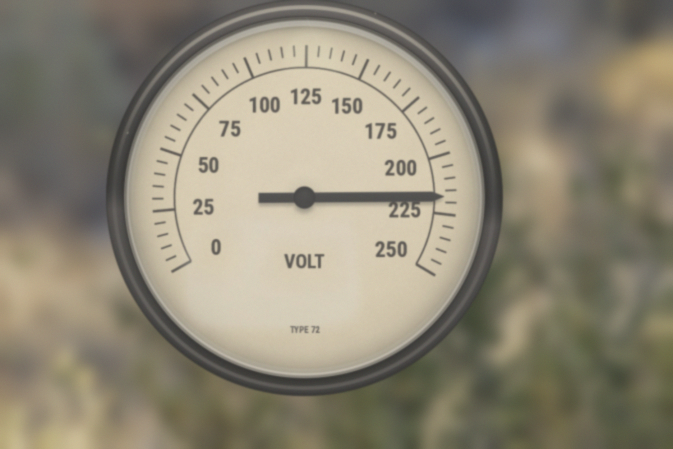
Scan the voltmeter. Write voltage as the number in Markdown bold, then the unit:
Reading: **217.5** V
